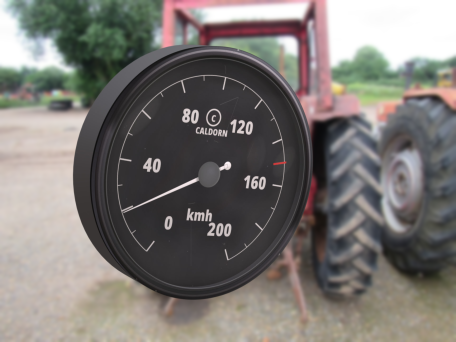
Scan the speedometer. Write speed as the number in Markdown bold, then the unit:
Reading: **20** km/h
